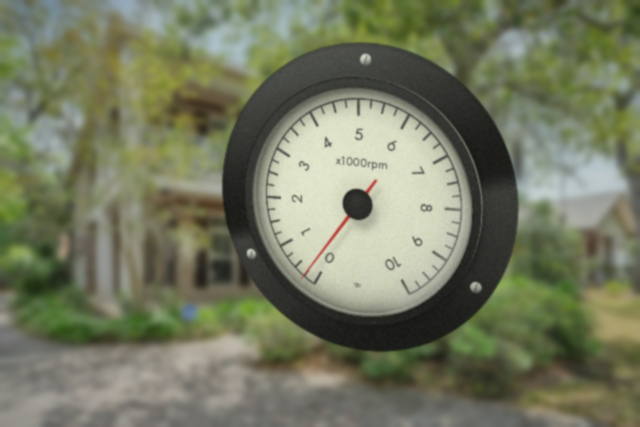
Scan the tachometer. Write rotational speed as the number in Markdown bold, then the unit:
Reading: **250** rpm
